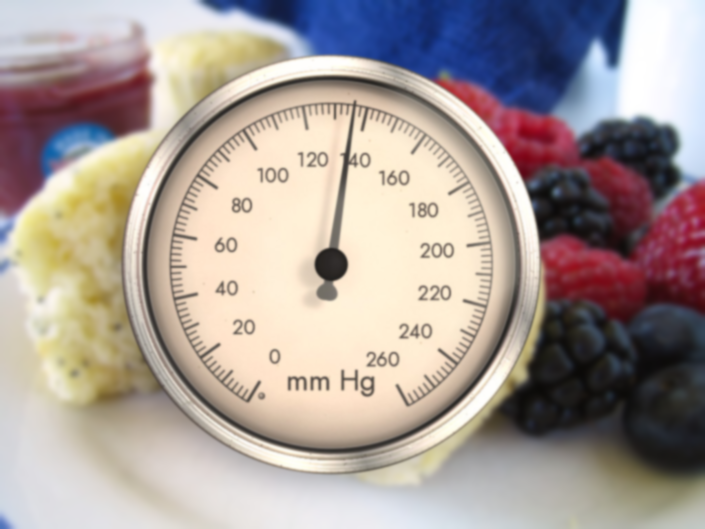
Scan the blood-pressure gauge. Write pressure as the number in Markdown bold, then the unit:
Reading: **136** mmHg
